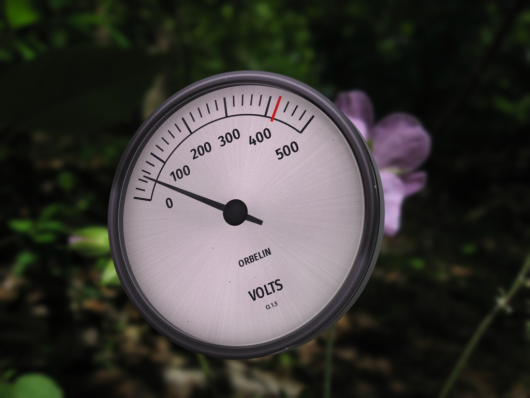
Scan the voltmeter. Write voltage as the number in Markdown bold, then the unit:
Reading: **50** V
